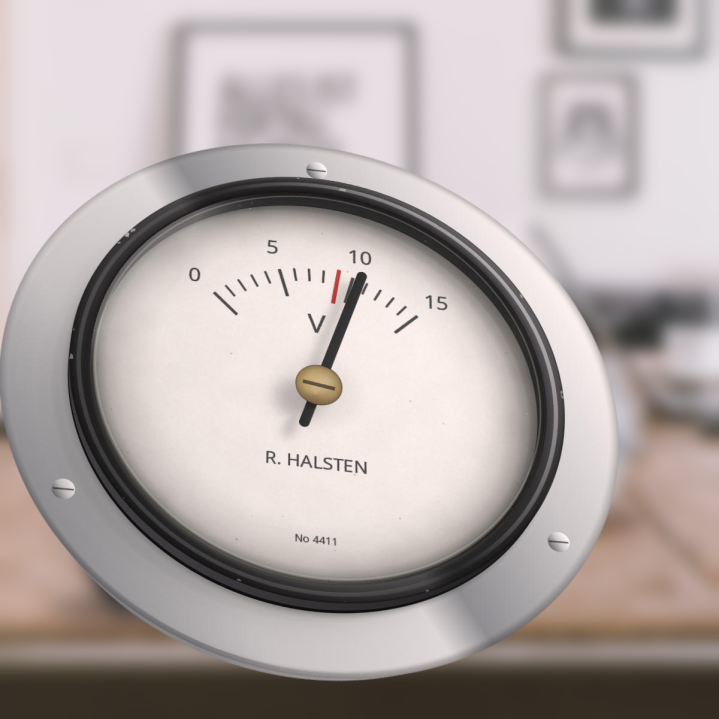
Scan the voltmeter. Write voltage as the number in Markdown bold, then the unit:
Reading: **10.5** V
